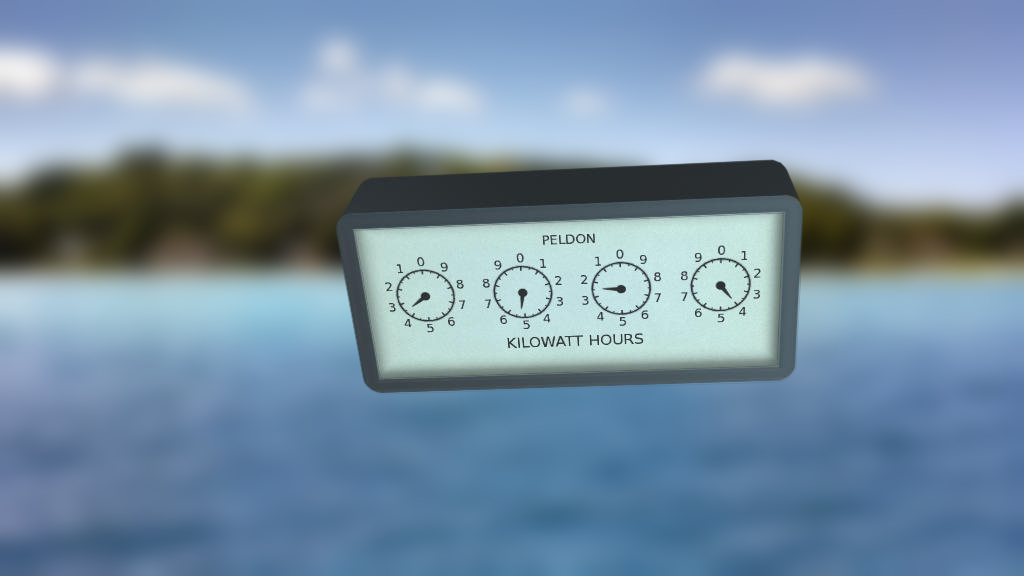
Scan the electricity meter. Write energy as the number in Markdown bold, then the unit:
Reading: **3524** kWh
